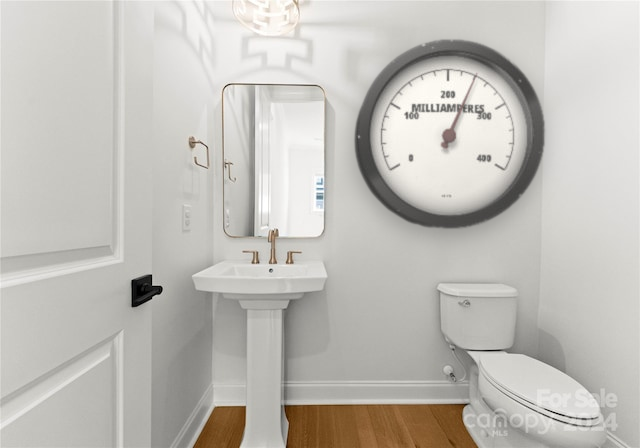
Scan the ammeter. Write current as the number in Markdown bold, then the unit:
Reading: **240** mA
